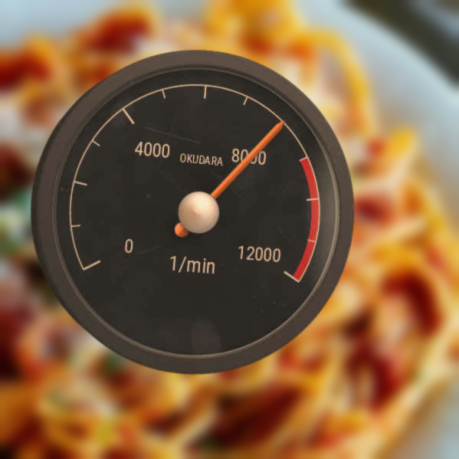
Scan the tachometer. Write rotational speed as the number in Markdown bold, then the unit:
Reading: **8000** rpm
